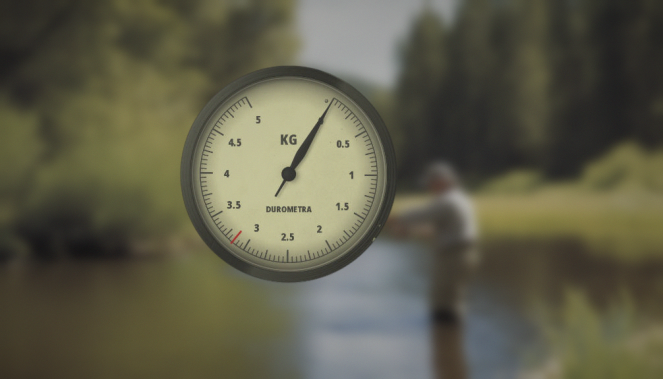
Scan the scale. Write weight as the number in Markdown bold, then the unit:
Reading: **0** kg
